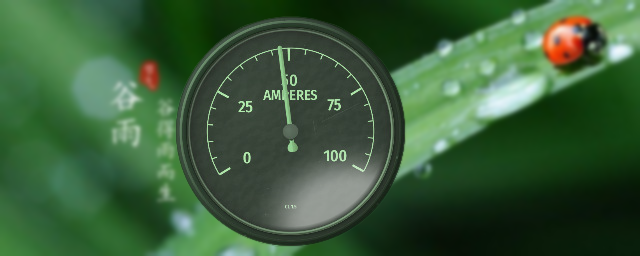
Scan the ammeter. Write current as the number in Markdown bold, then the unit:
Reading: **47.5** A
